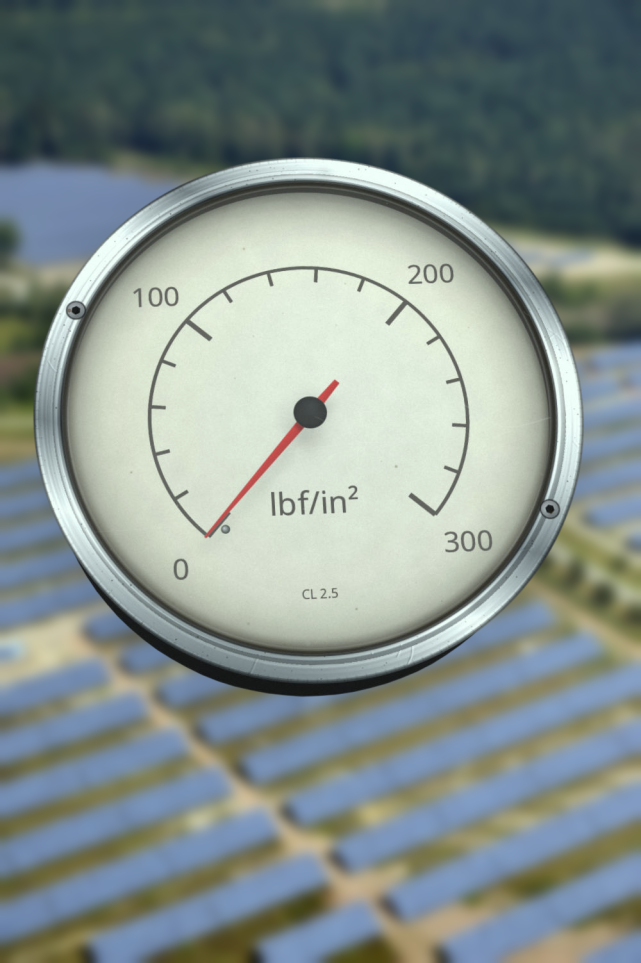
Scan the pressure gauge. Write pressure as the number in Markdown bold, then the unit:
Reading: **0** psi
